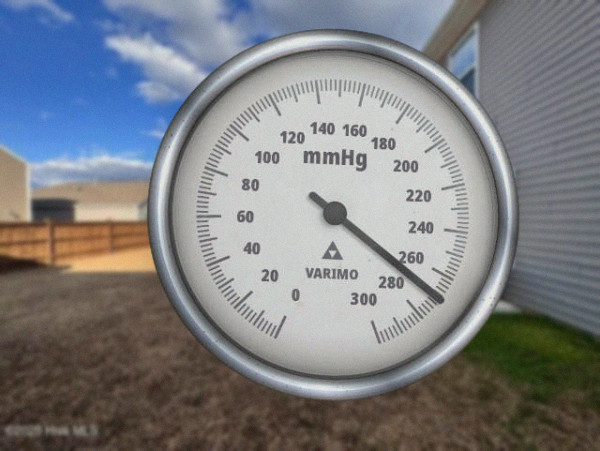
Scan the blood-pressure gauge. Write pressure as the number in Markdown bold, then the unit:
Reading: **270** mmHg
